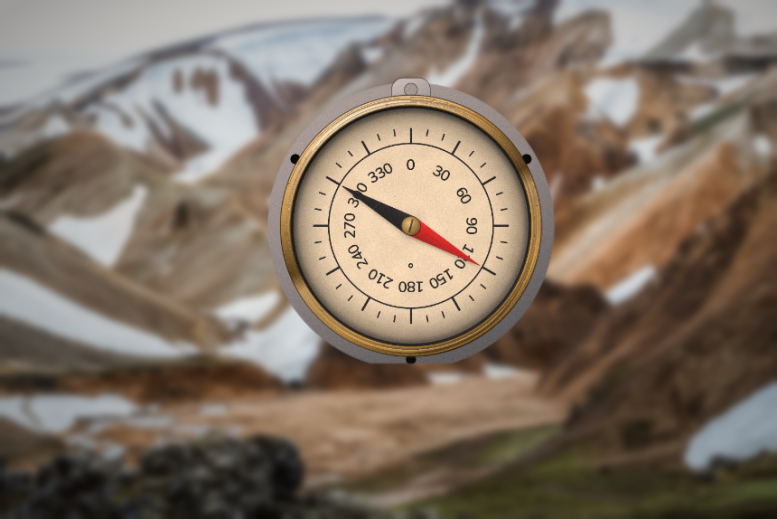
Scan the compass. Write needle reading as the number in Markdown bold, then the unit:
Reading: **120** °
